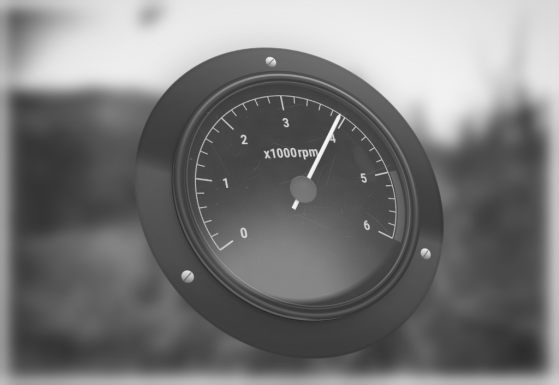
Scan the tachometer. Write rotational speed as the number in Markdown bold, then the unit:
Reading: **3900** rpm
